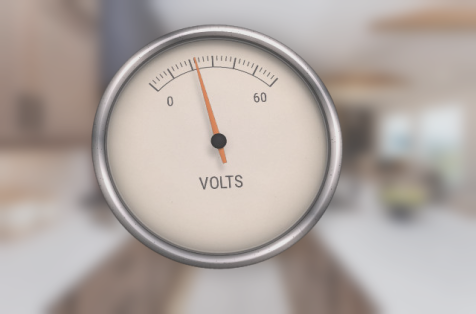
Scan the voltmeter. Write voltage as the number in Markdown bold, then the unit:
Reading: **22** V
